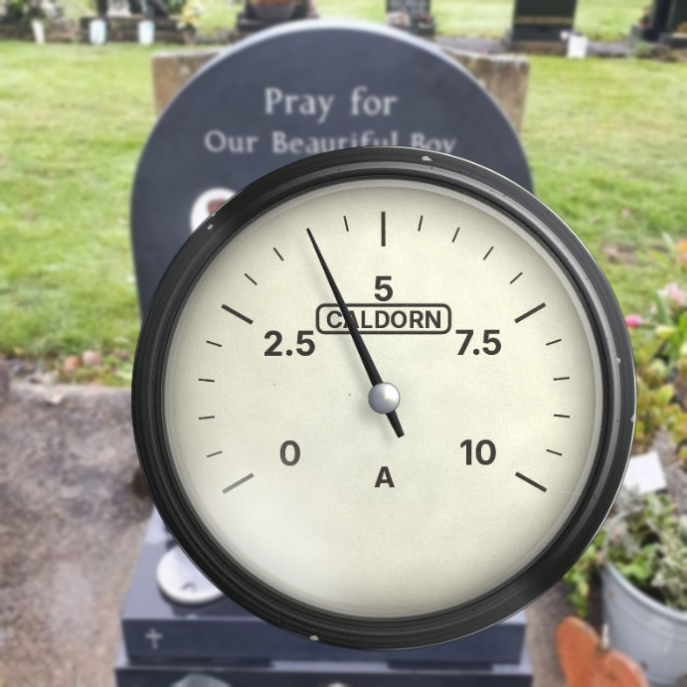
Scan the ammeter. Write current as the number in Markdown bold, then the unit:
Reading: **4** A
